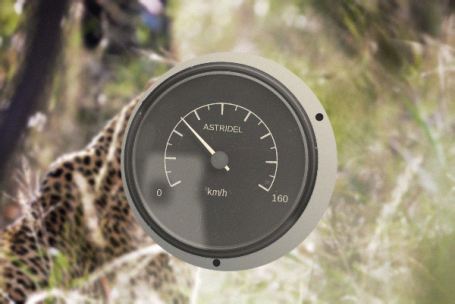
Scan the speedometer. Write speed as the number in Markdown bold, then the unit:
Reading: **50** km/h
